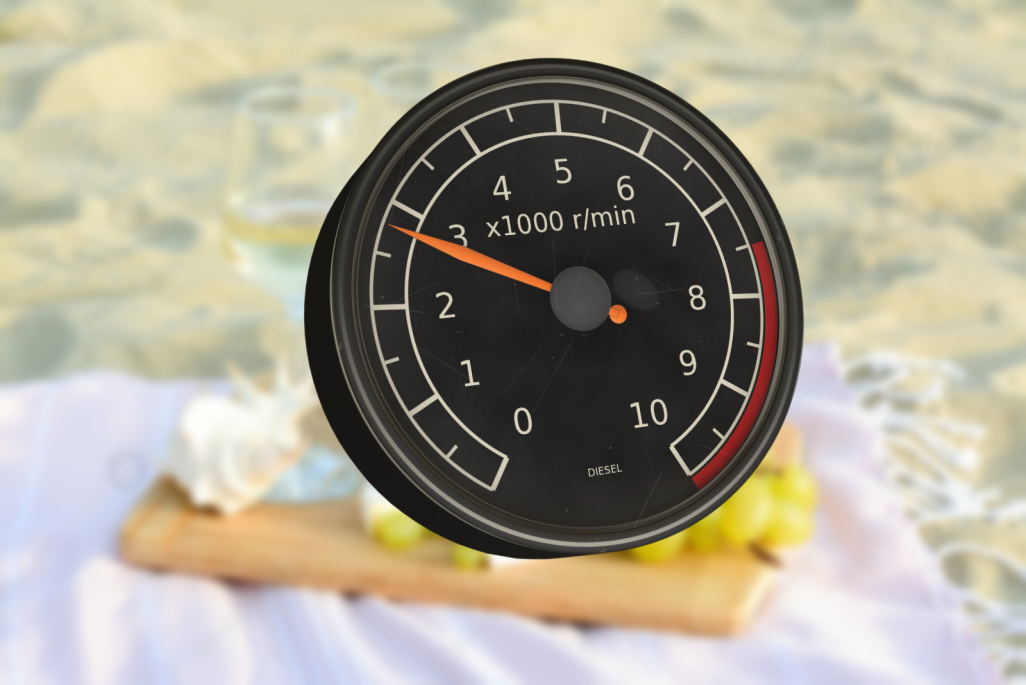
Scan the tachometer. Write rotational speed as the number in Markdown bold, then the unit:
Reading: **2750** rpm
